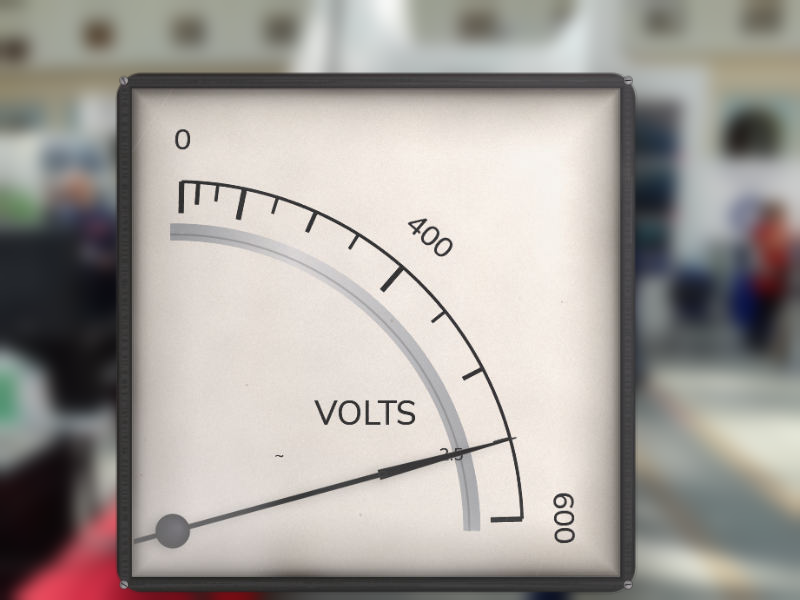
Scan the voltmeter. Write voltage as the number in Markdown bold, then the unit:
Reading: **550** V
